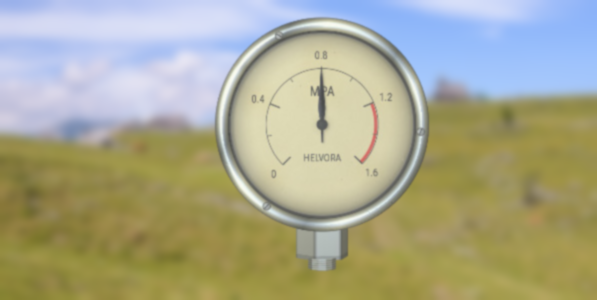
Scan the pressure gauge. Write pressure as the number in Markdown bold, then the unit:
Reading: **0.8** MPa
